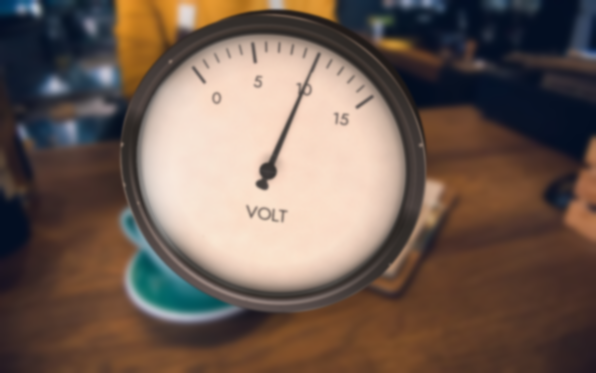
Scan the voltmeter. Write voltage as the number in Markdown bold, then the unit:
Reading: **10** V
